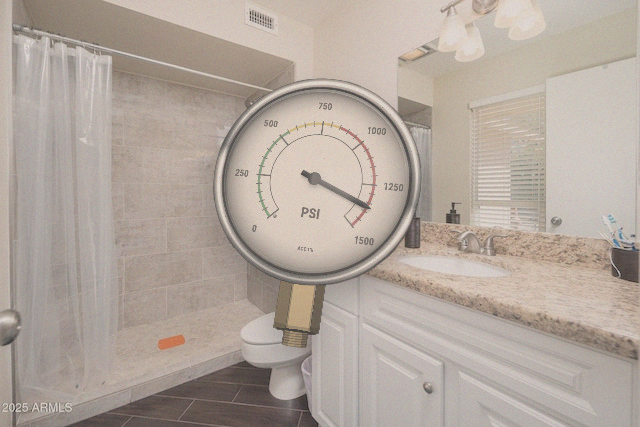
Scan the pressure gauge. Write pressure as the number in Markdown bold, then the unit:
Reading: **1375** psi
